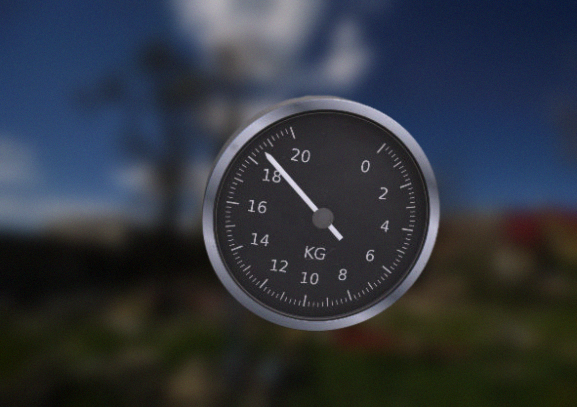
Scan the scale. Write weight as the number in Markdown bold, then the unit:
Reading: **18.6** kg
